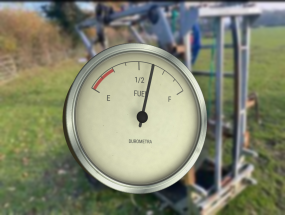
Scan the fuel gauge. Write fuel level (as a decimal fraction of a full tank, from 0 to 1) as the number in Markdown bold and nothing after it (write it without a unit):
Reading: **0.625**
